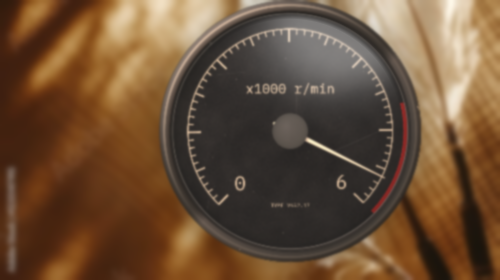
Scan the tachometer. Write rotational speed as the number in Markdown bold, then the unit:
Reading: **5600** rpm
